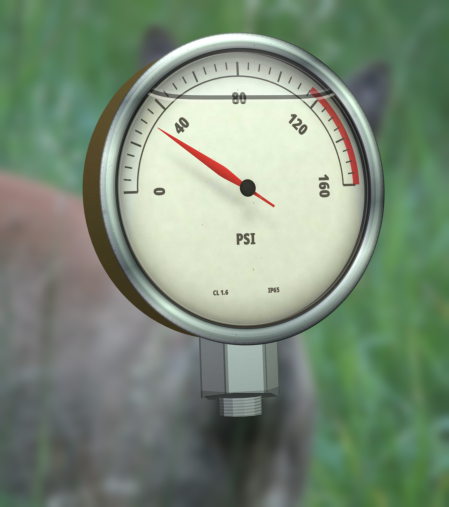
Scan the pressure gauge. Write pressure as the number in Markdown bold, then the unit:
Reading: **30** psi
